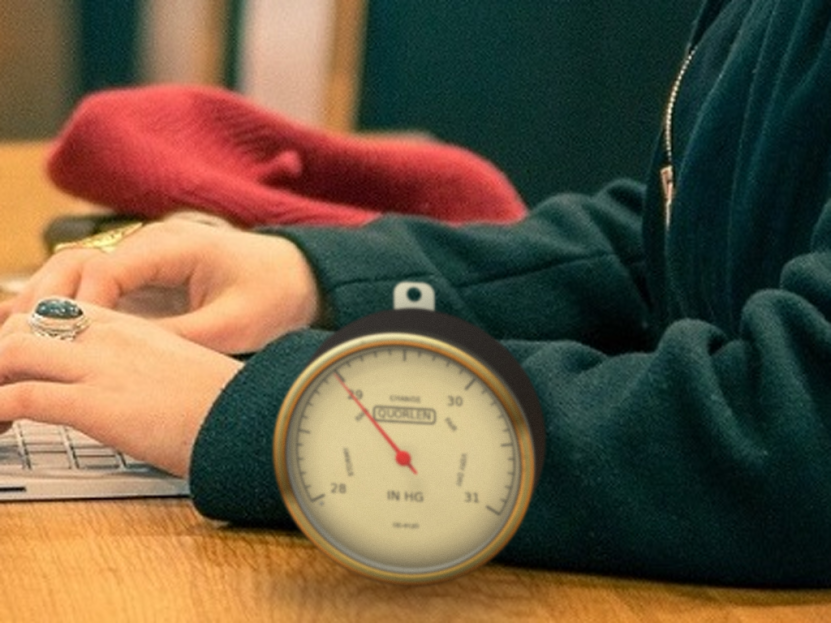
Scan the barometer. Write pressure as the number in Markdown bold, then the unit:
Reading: **29** inHg
